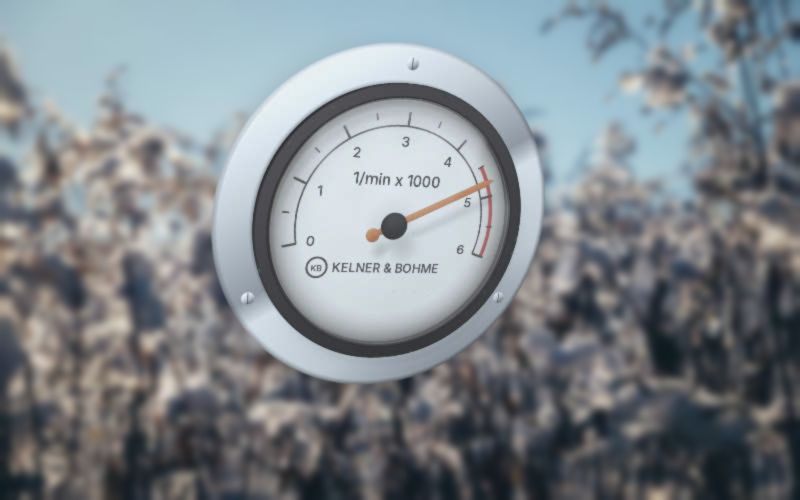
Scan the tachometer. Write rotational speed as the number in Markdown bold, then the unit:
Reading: **4750** rpm
